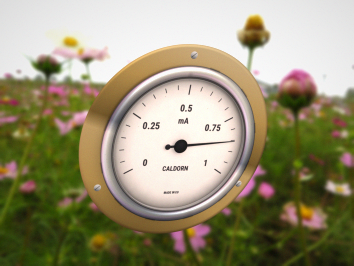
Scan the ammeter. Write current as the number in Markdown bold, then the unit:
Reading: **0.85** mA
